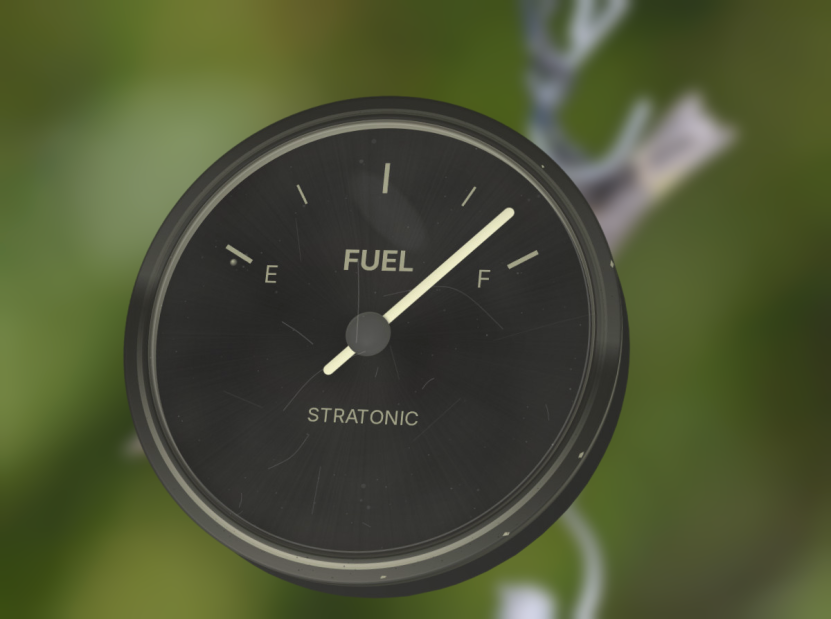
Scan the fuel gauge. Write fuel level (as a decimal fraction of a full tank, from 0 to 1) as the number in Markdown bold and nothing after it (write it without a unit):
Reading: **0.875**
